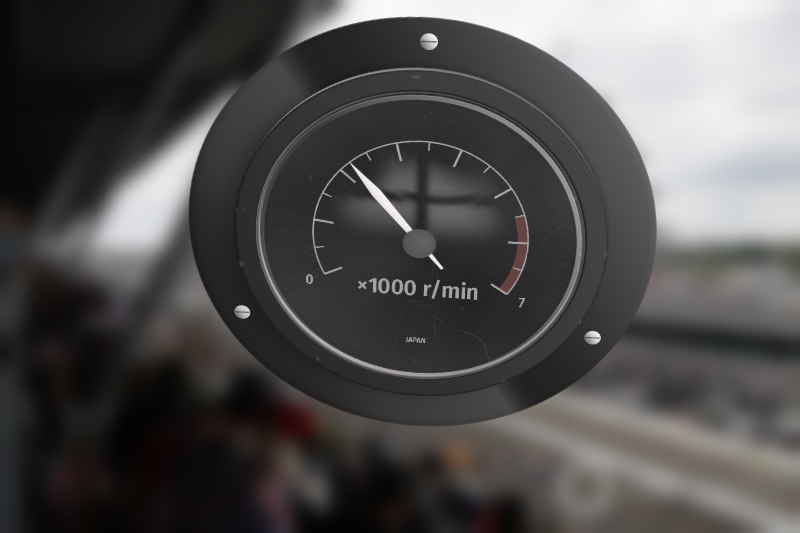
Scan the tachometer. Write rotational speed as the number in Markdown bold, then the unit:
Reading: **2250** rpm
